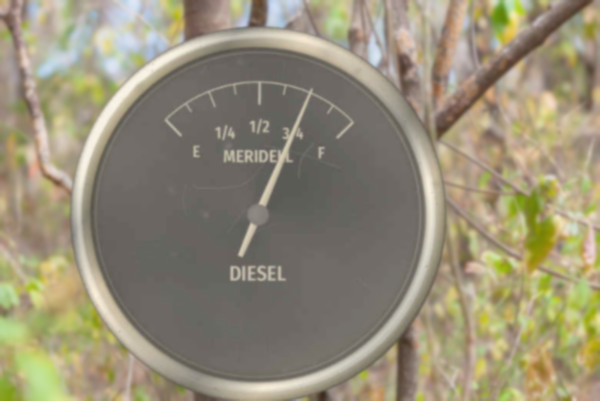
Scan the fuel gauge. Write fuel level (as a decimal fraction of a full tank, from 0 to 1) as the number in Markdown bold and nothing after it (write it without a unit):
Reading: **0.75**
